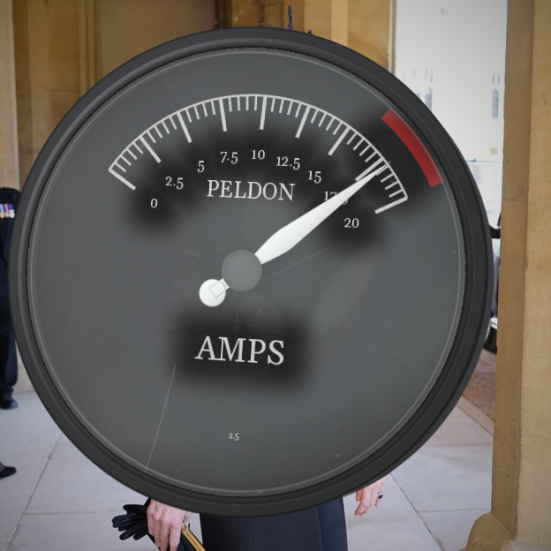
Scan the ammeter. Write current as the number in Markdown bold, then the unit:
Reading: **18** A
